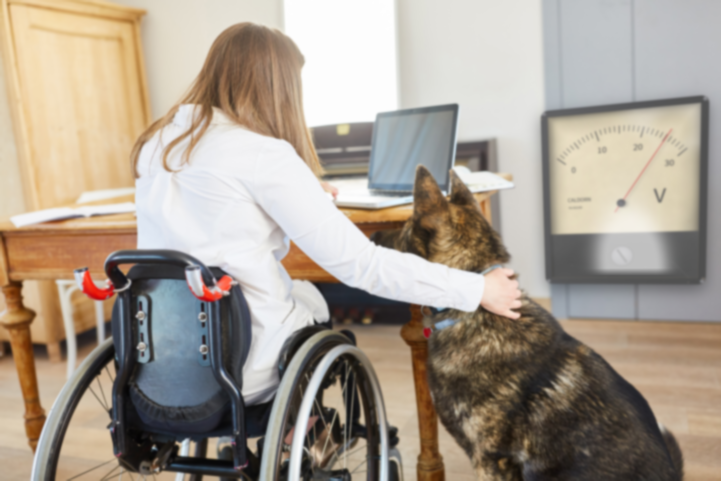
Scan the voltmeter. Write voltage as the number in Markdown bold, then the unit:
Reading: **25** V
